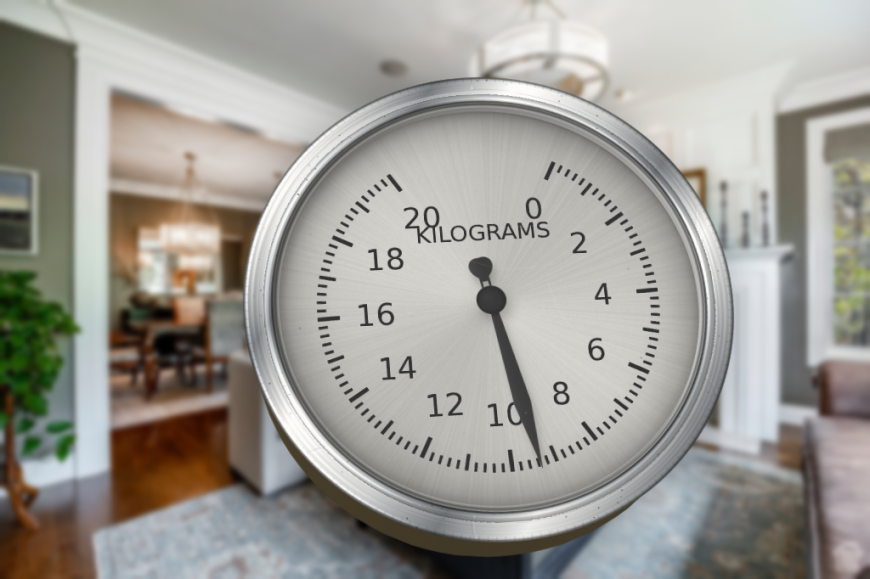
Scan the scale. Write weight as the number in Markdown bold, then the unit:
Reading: **9.4** kg
